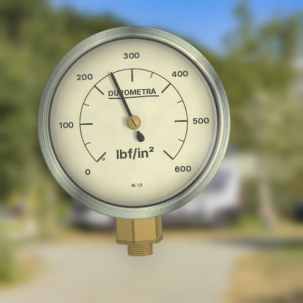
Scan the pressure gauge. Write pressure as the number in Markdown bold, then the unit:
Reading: **250** psi
